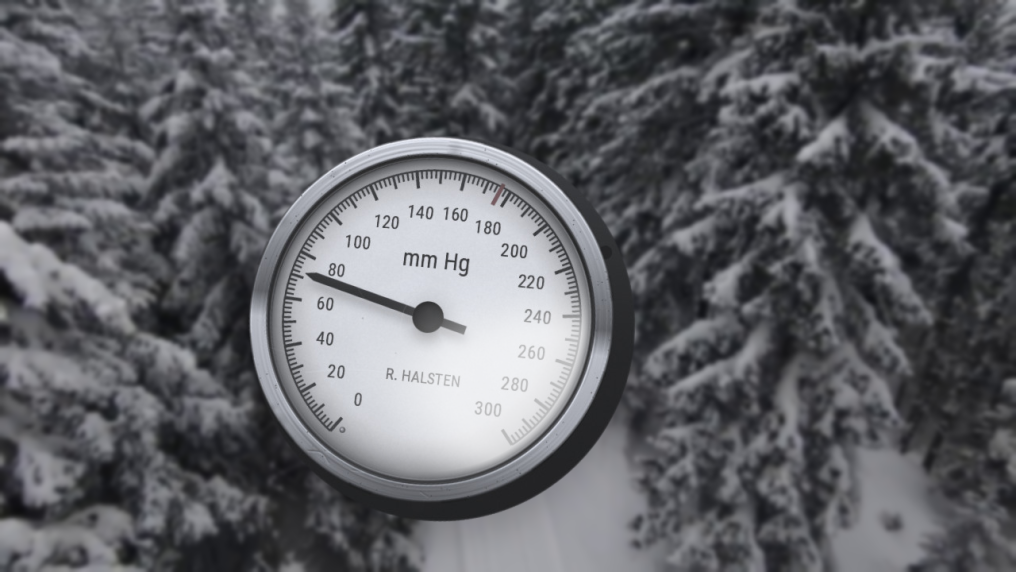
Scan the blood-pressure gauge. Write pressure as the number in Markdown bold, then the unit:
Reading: **72** mmHg
